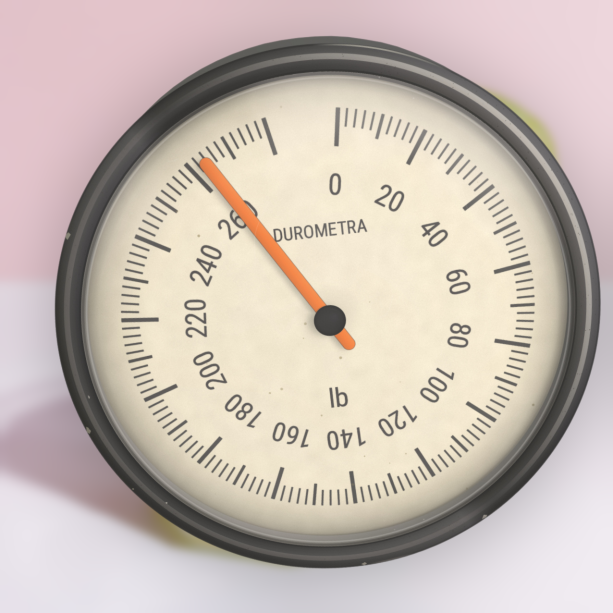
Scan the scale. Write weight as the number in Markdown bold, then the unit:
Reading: **264** lb
